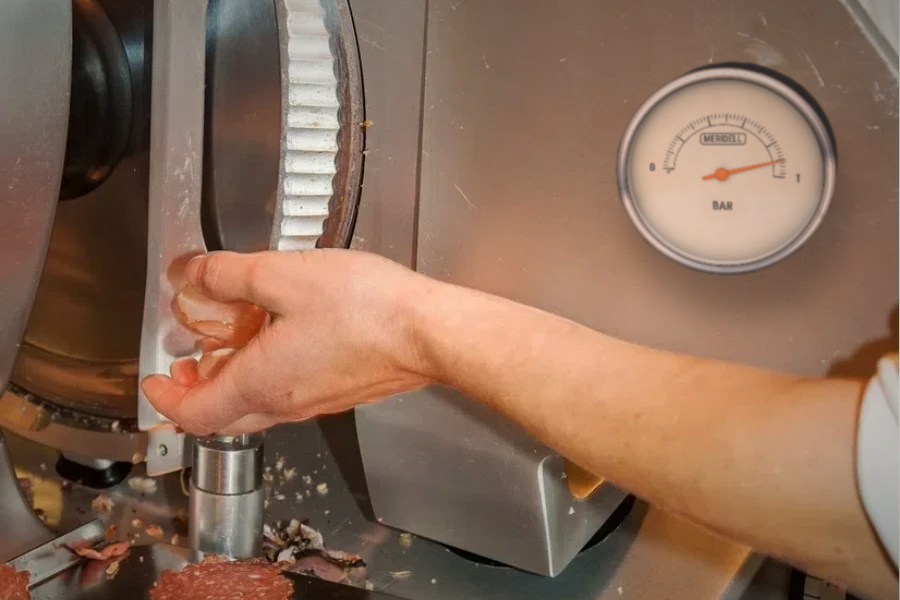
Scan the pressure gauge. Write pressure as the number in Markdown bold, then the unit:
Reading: **0.9** bar
